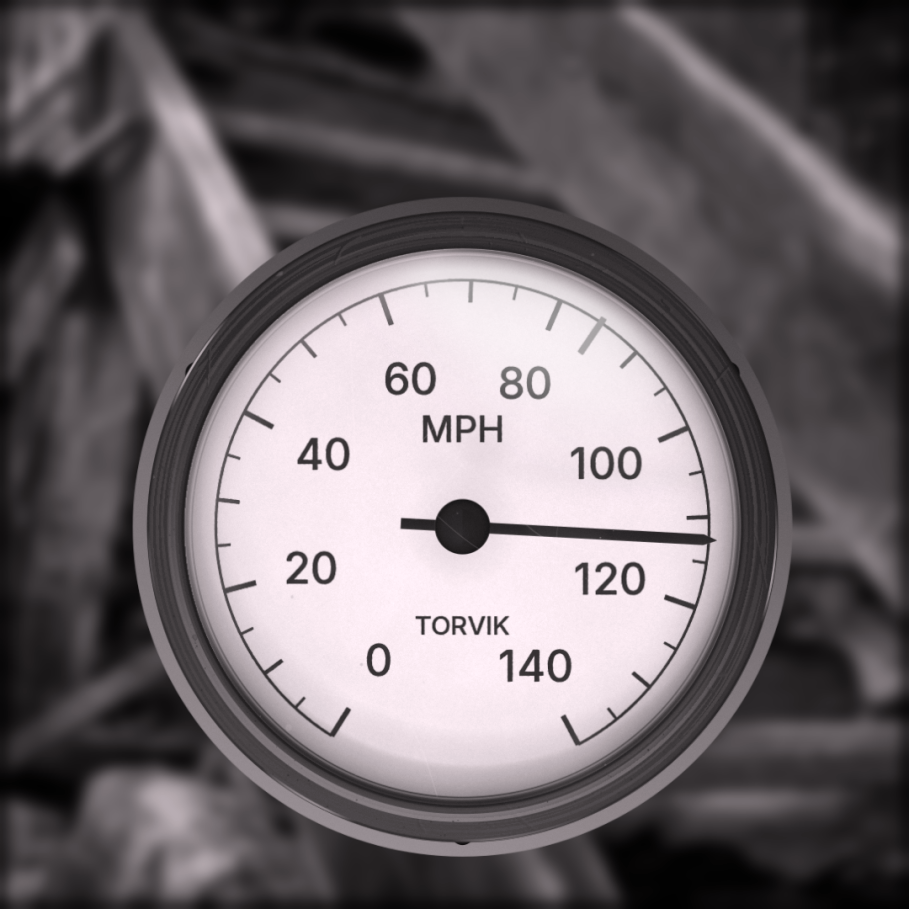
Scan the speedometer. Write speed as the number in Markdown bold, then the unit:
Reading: **112.5** mph
